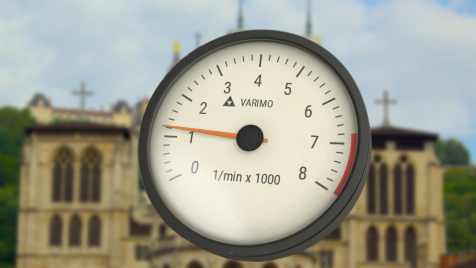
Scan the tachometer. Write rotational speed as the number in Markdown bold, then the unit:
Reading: **1200** rpm
